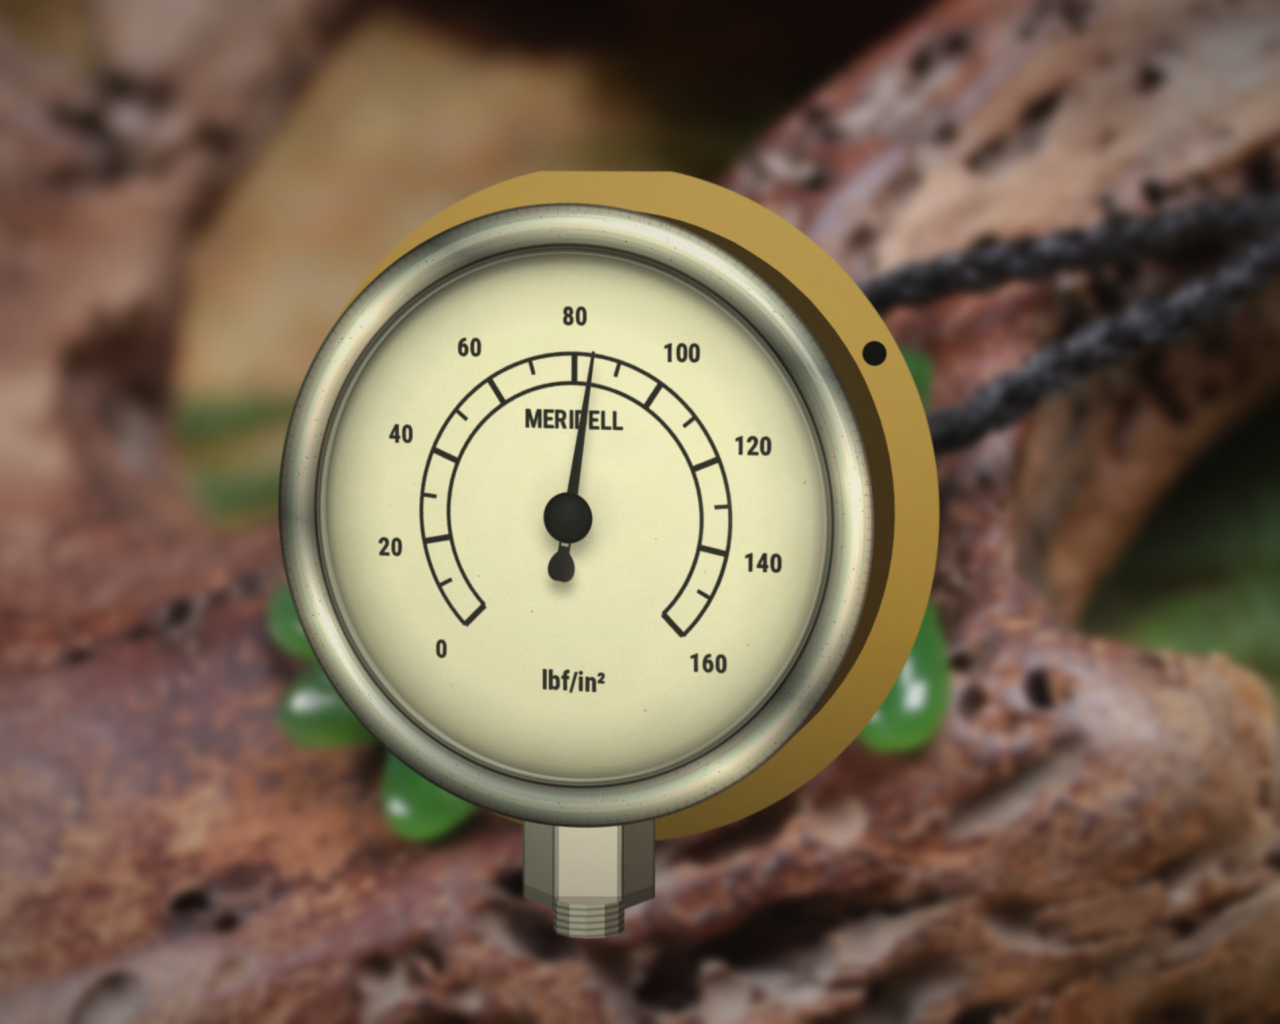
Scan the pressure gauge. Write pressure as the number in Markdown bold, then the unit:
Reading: **85** psi
